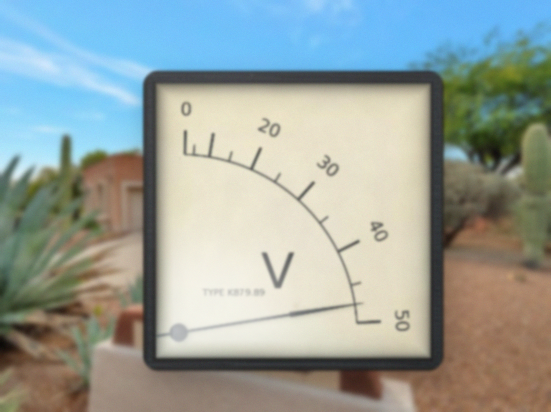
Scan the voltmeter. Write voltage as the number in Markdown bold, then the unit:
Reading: **47.5** V
